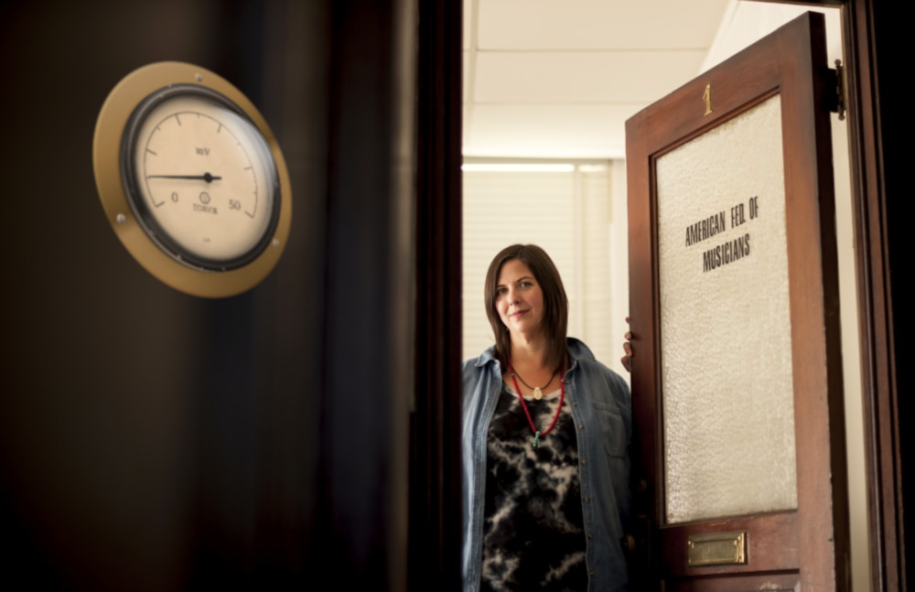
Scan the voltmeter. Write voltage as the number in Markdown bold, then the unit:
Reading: **5** mV
